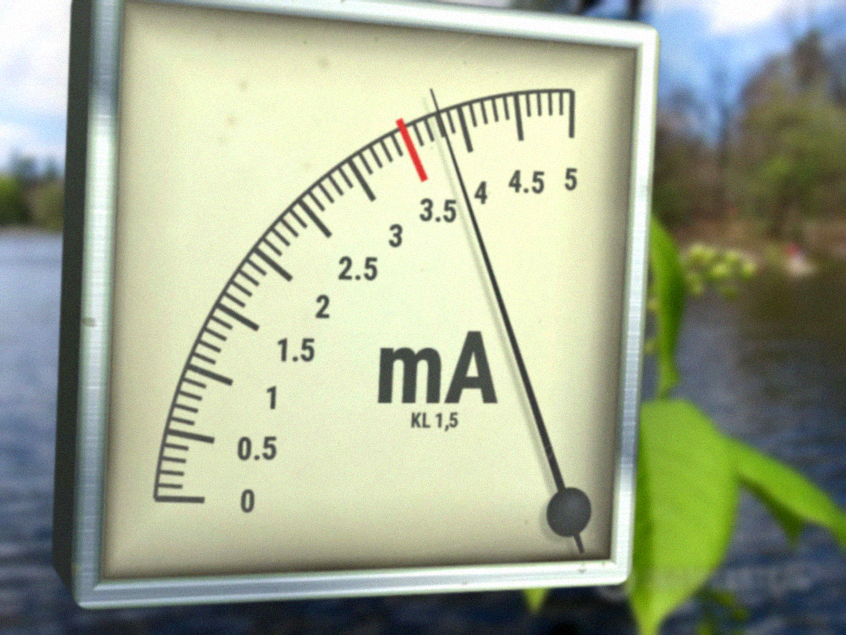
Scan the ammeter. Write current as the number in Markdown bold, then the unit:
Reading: **3.8** mA
